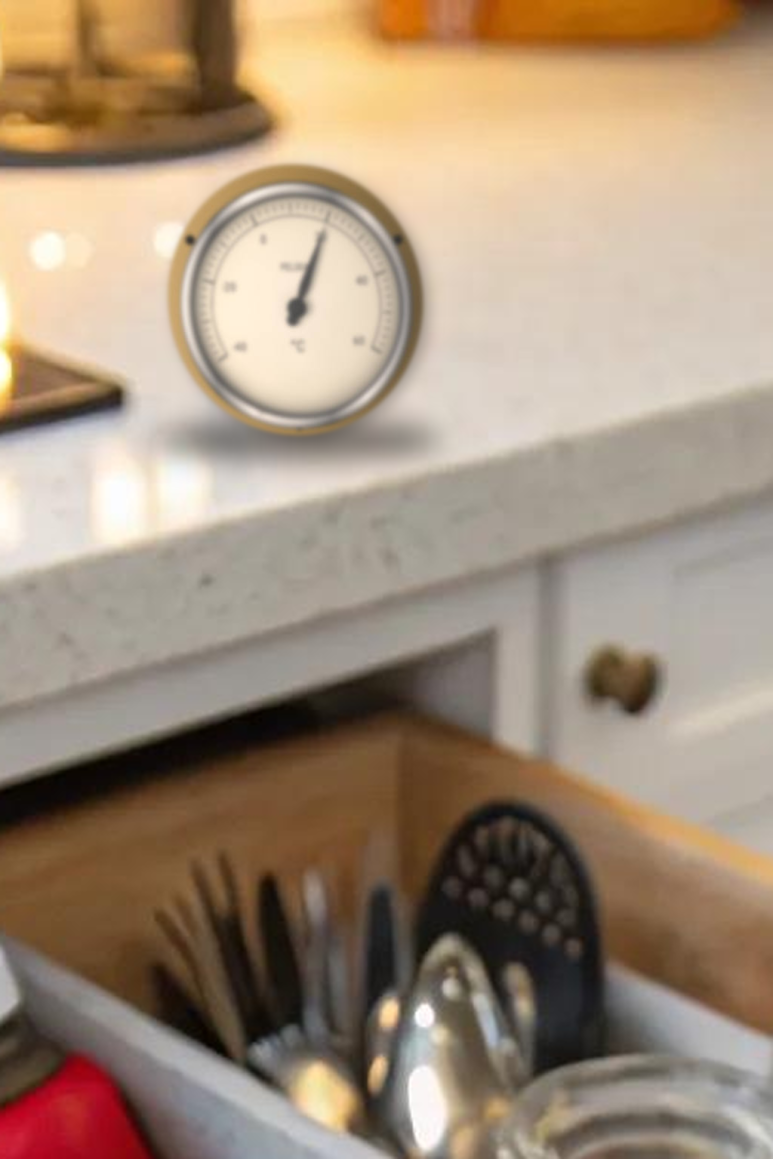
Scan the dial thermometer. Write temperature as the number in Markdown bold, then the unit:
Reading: **20** °C
